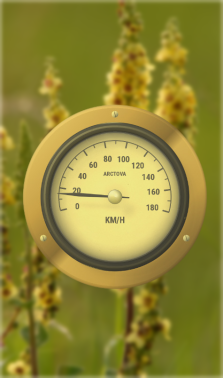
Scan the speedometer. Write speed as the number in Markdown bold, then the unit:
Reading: **15** km/h
